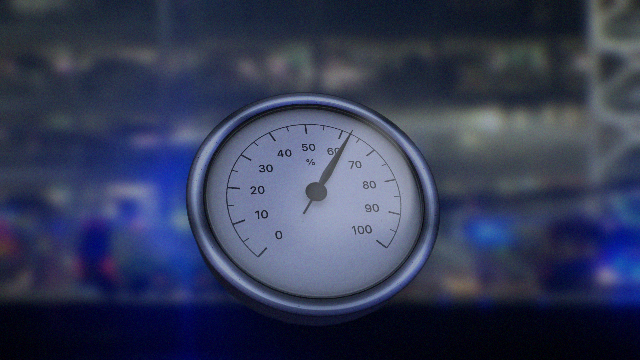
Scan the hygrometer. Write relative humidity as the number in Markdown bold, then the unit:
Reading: **62.5** %
